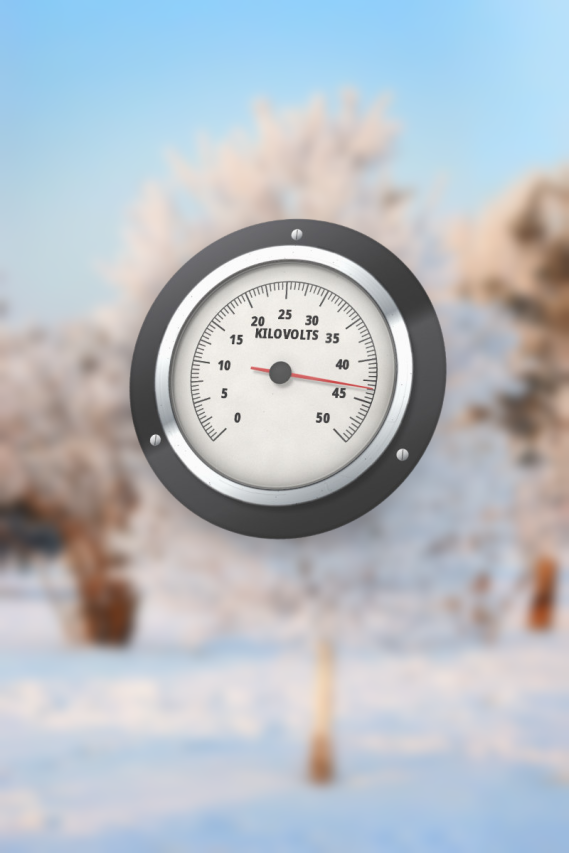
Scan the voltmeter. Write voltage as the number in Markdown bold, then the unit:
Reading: **43.5** kV
